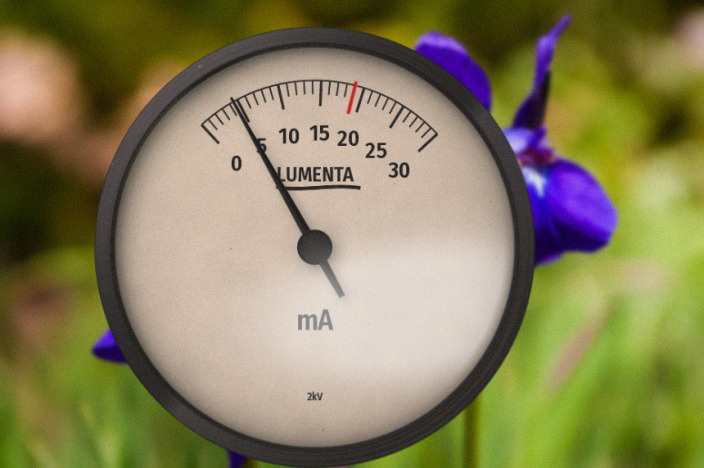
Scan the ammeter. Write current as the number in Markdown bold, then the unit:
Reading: **4.5** mA
